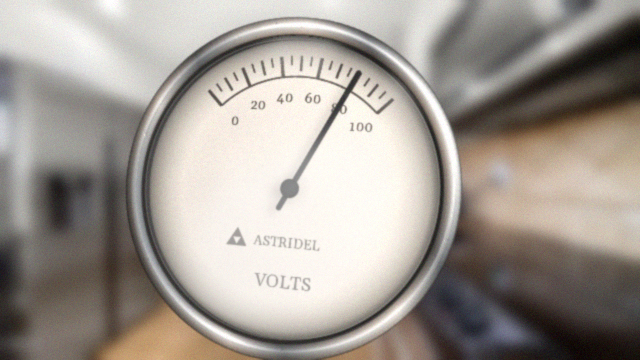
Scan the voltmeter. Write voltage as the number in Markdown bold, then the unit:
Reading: **80** V
